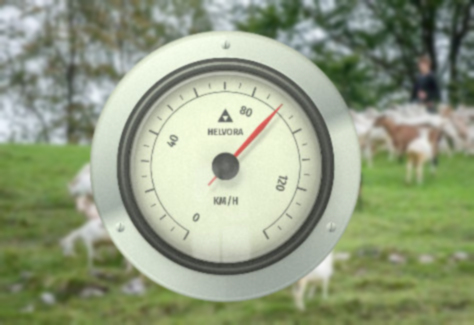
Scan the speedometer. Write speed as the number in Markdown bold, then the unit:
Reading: **90** km/h
